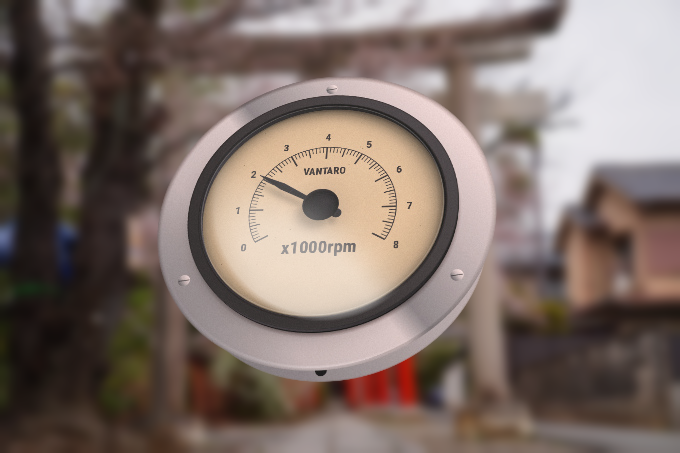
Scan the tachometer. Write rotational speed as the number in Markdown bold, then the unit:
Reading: **2000** rpm
